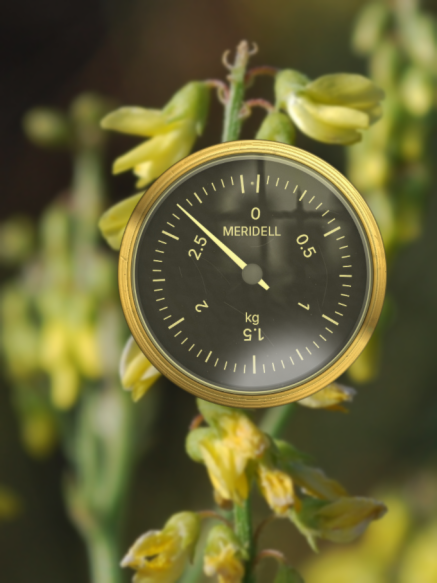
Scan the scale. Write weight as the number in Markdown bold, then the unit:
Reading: **2.65** kg
